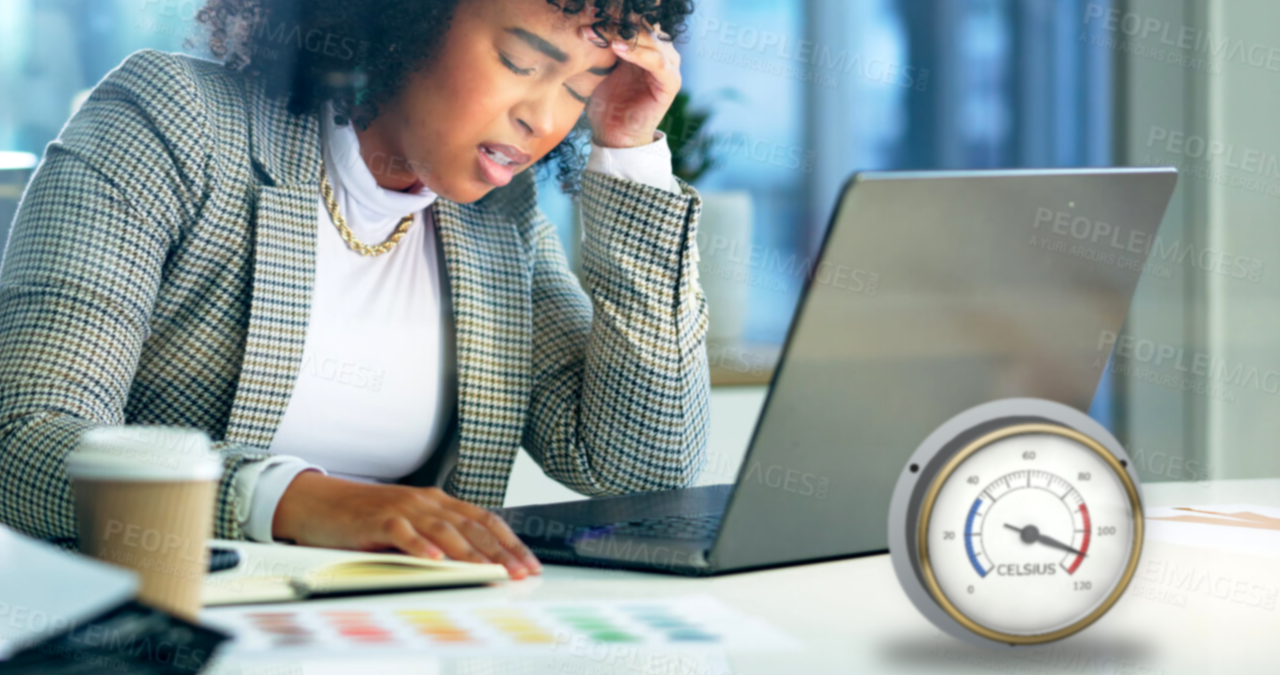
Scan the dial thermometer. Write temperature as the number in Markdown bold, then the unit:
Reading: **110** °C
